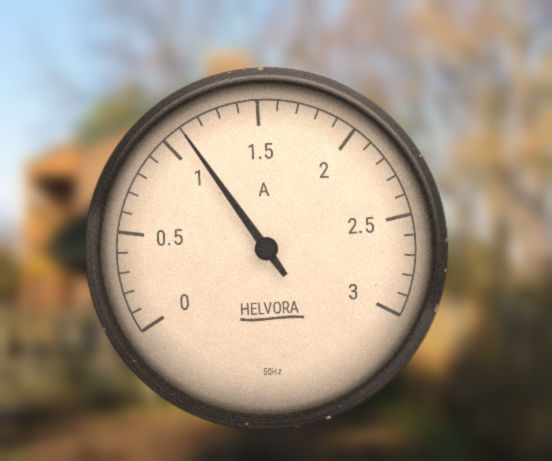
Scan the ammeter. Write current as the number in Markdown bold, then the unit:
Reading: **1.1** A
